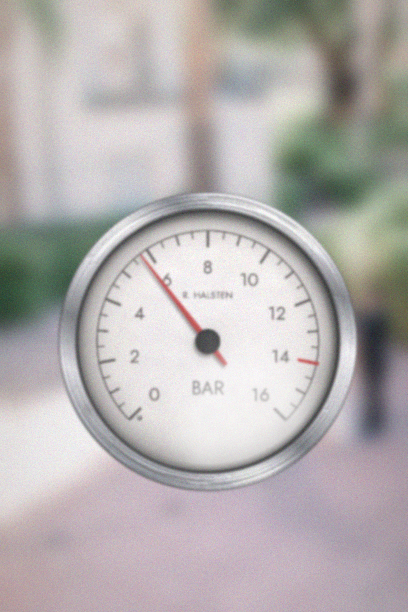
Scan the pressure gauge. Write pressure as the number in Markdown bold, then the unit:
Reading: **5.75** bar
